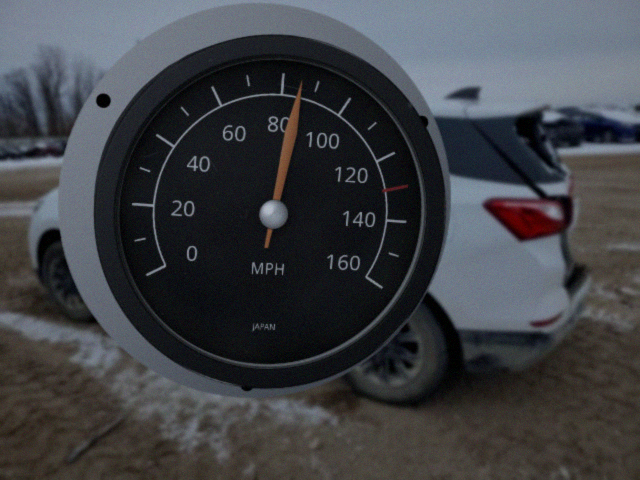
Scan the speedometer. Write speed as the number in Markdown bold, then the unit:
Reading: **85** mph
